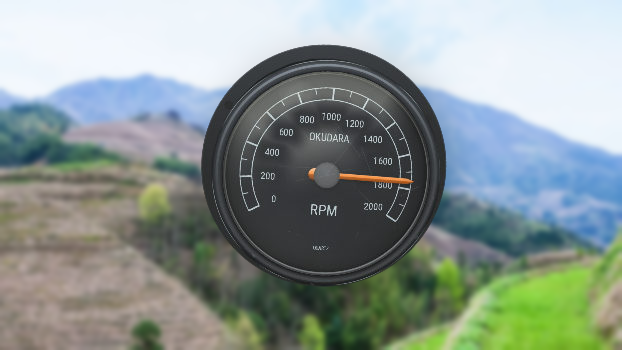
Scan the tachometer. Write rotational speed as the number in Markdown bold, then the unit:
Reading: **1750** rpm
